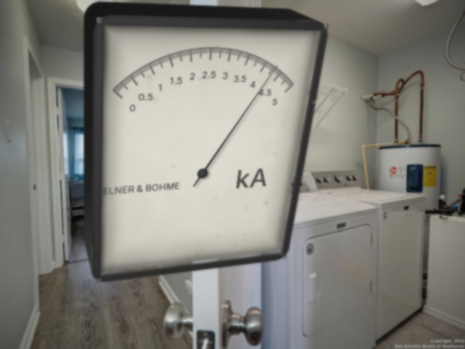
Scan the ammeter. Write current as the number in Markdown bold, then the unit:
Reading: **4.25** kA
